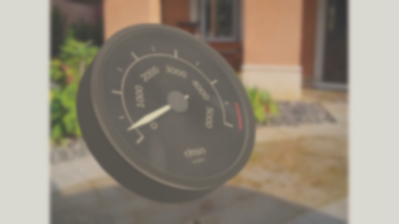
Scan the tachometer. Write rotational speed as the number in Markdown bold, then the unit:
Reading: **250** rpm
